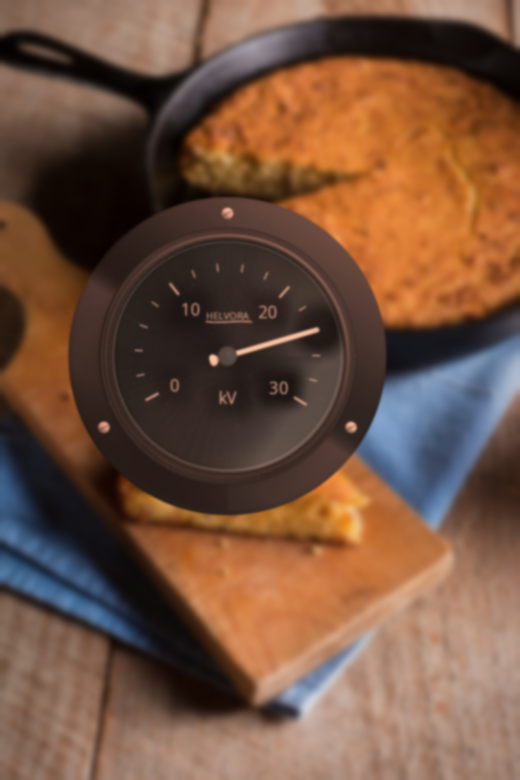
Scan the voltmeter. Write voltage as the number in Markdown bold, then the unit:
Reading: **24** kV
